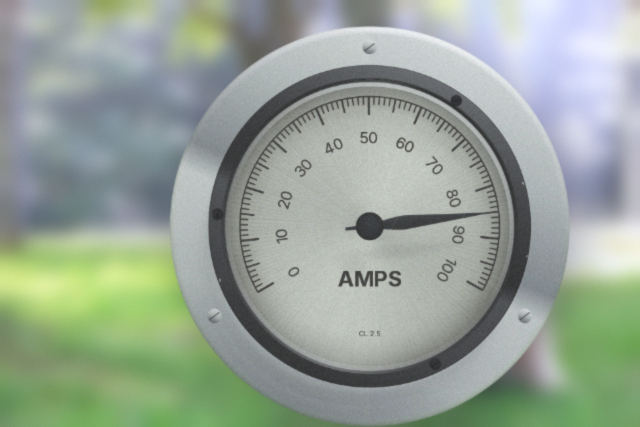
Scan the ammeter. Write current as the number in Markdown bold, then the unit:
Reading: **85** A
